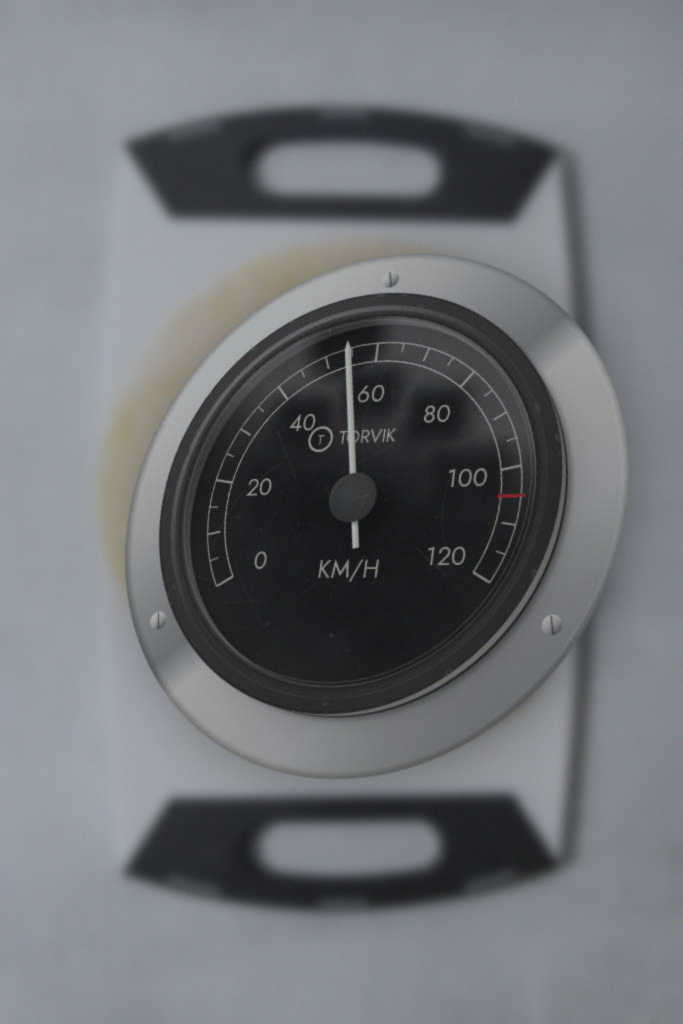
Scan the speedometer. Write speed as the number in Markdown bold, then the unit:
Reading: **55** km/h
